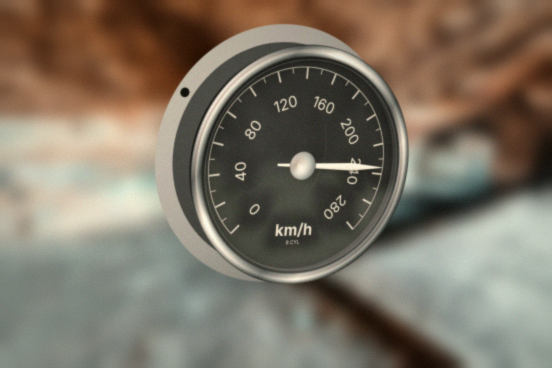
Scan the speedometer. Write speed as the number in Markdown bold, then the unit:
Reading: **235** km/h
